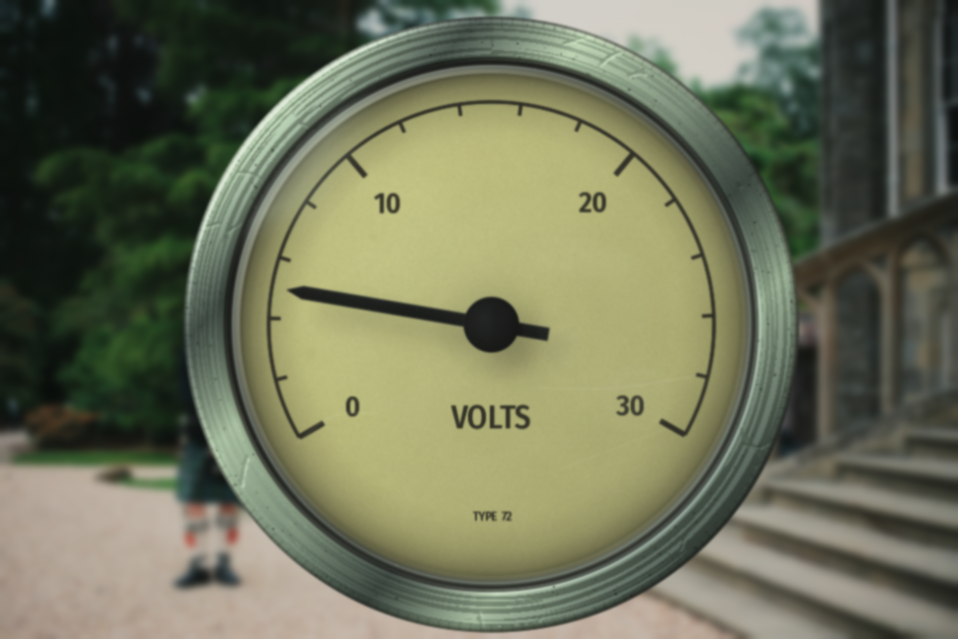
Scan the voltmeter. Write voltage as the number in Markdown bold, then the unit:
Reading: **5** V
